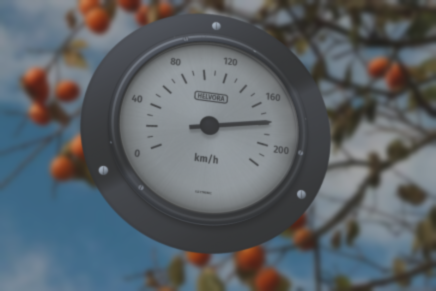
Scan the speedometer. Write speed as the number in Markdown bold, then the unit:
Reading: **180** km/h
